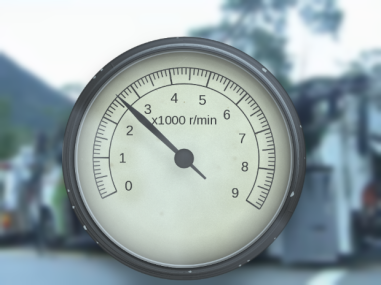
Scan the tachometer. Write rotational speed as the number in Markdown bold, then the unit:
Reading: **2600** rpm
